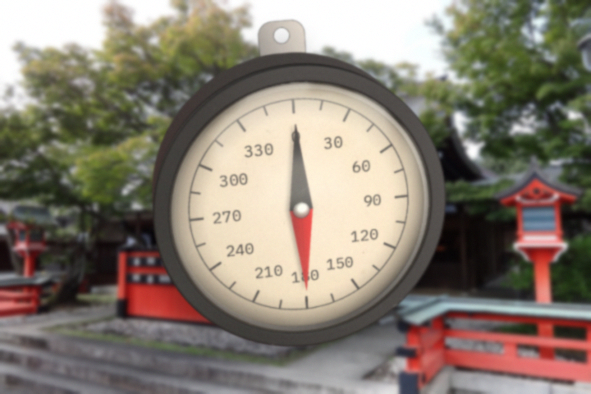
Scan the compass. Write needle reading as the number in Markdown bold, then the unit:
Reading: **180** °
